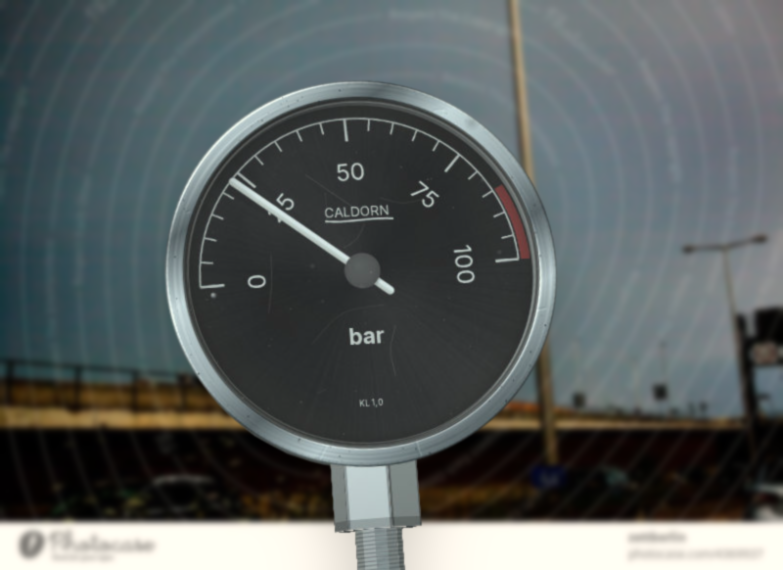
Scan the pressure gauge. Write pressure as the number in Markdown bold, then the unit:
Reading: **22.5** bar
